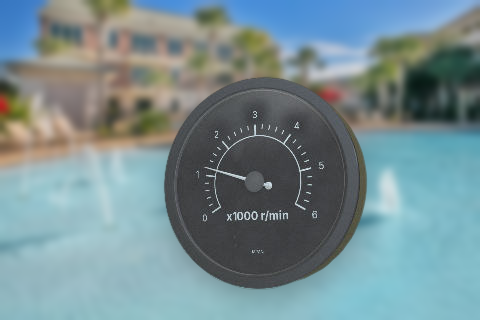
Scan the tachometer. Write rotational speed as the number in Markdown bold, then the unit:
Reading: **1200** rpm
